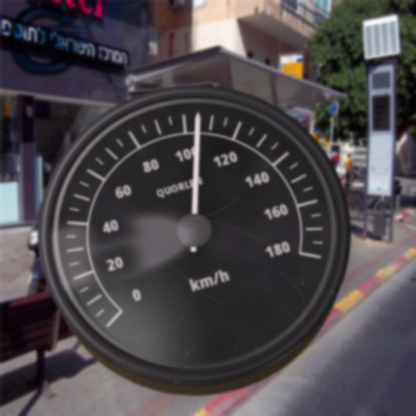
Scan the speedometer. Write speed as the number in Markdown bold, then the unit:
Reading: **105** km/h
